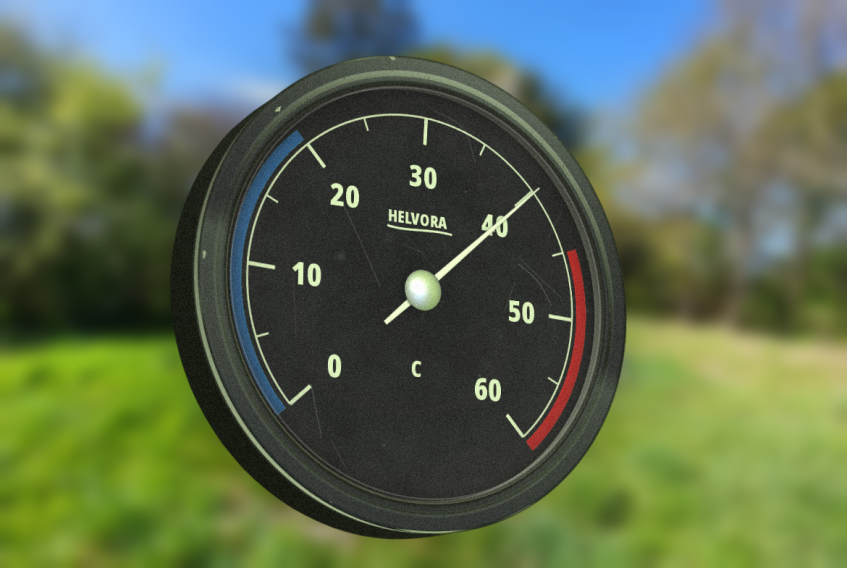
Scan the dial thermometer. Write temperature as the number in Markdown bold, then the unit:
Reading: **40** °C
